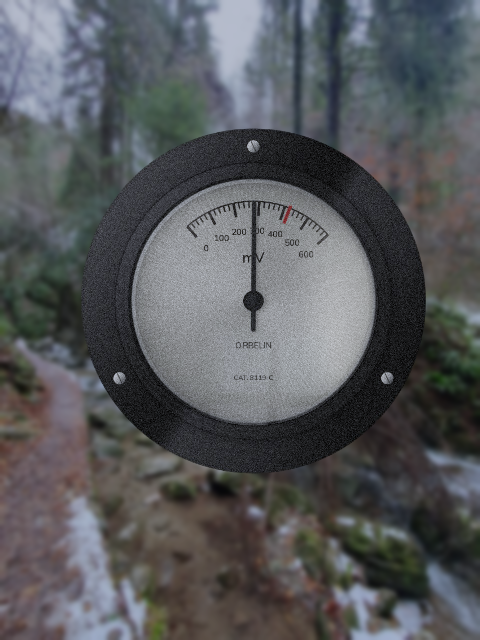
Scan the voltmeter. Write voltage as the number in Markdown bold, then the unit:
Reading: **280** mV
